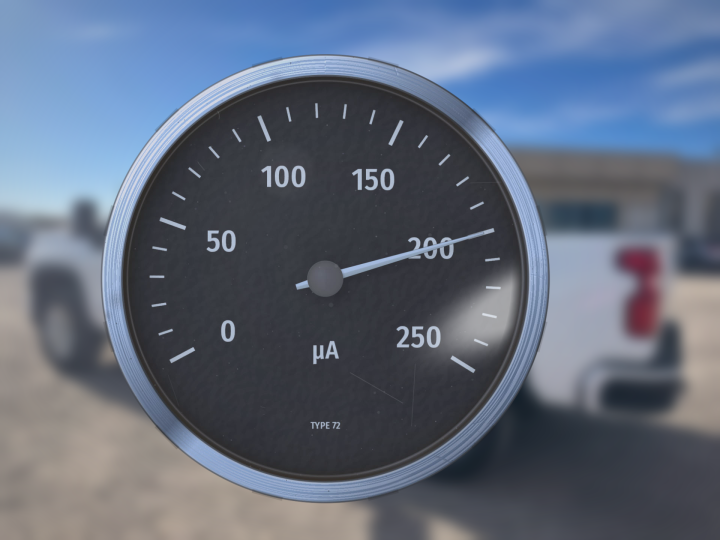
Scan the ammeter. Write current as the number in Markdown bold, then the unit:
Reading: **200** µA
